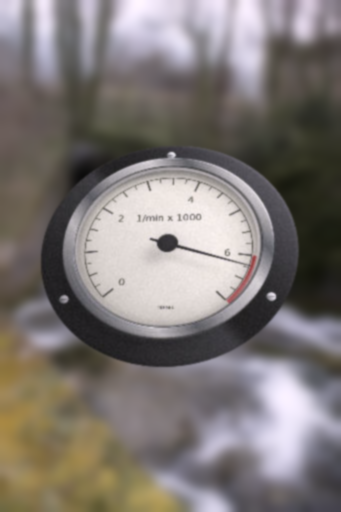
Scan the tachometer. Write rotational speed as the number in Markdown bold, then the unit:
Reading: **6250** rpm
